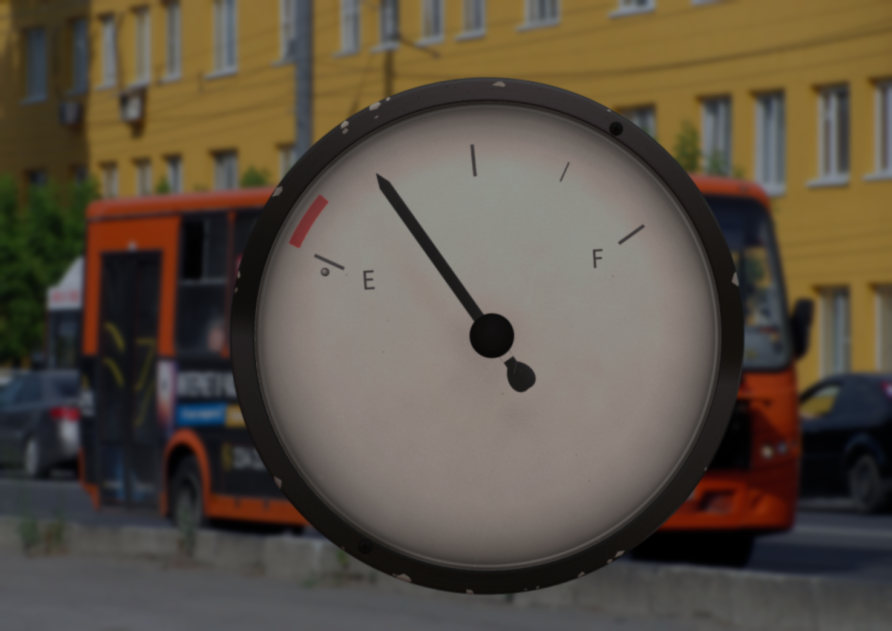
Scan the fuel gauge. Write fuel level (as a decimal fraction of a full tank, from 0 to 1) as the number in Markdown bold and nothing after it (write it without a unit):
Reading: **0.25**
